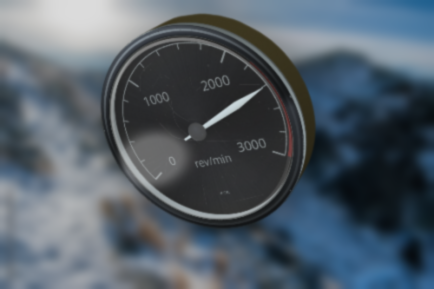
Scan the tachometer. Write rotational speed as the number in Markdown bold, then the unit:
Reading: **2400** rpm
